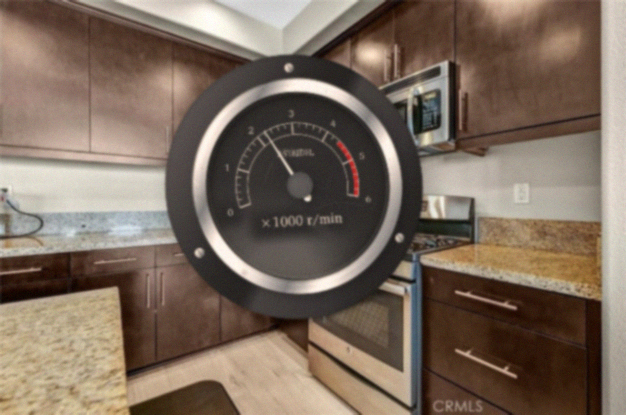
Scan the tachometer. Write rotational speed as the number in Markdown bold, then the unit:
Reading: **2200** rpm
